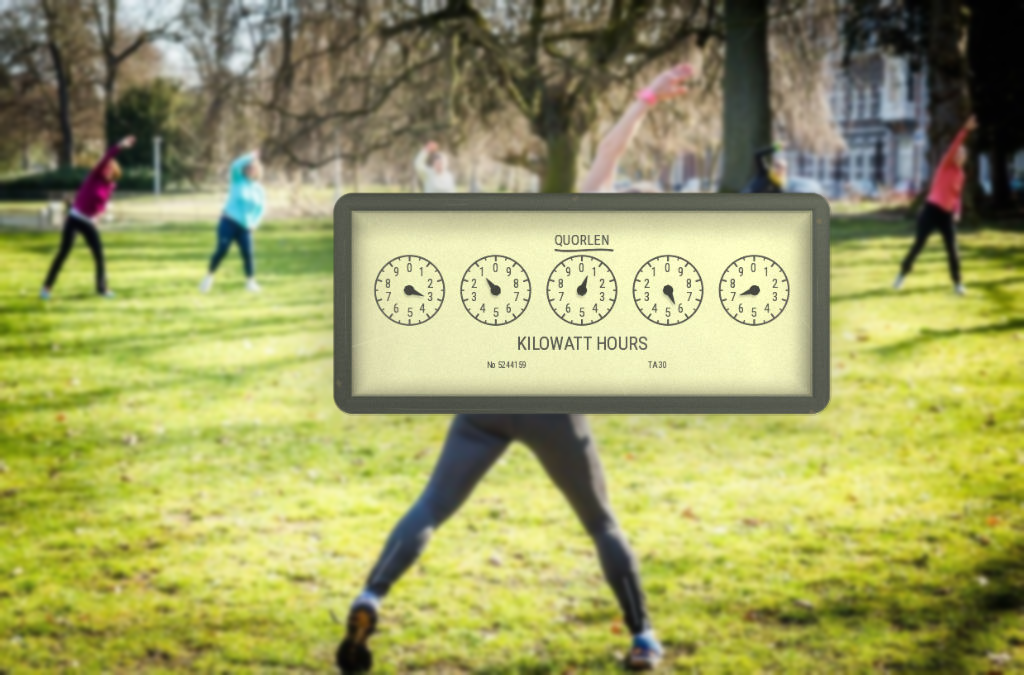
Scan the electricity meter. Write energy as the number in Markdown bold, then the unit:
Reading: **31057** kWh
